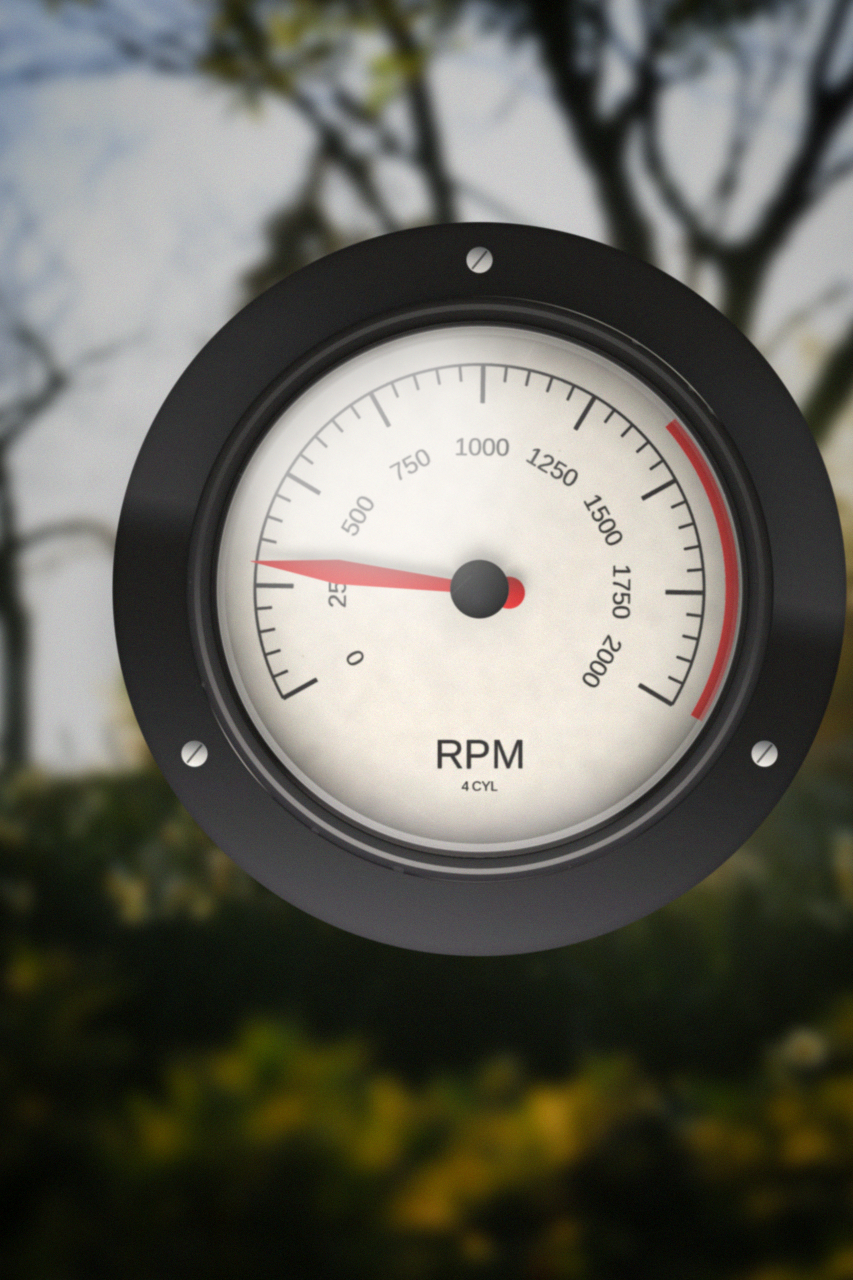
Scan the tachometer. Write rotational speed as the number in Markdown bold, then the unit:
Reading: **300** rpm
